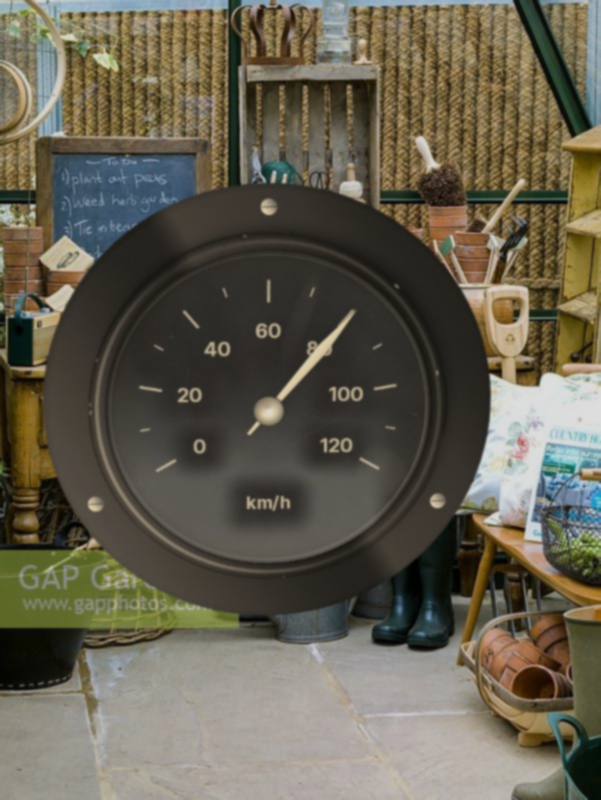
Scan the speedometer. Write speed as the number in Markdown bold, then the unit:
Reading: **80** km/h
